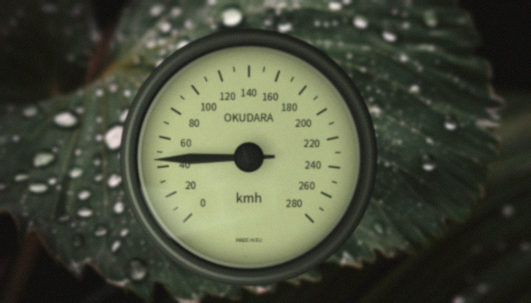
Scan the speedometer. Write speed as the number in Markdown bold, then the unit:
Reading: **45** km/h
